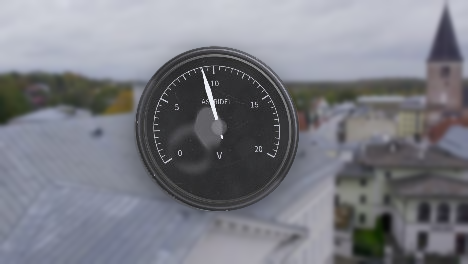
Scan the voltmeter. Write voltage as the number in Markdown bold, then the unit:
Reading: **9** V
